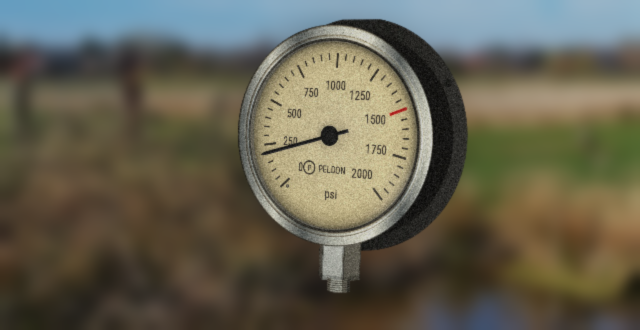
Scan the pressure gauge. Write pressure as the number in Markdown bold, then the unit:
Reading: **200** psi
